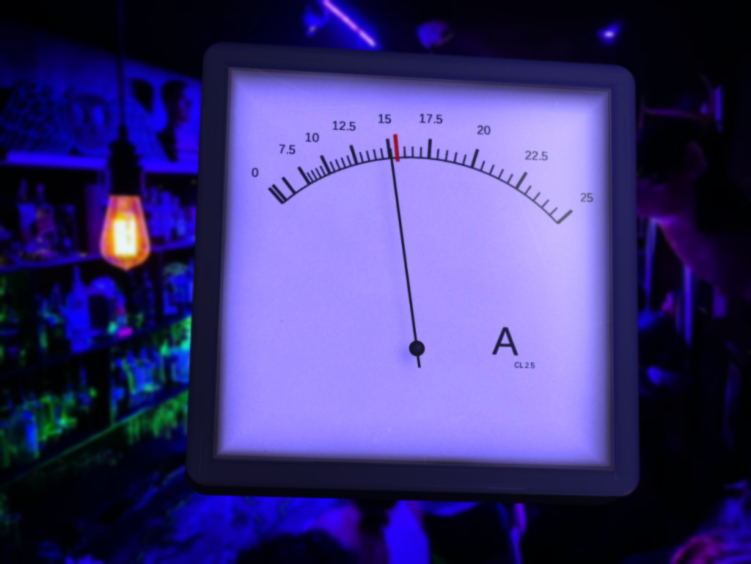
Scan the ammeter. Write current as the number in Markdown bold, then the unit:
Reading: **15** A
